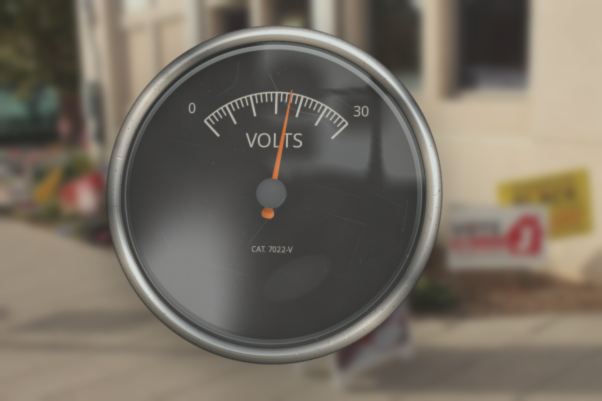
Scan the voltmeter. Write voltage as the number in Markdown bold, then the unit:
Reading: **18** V
